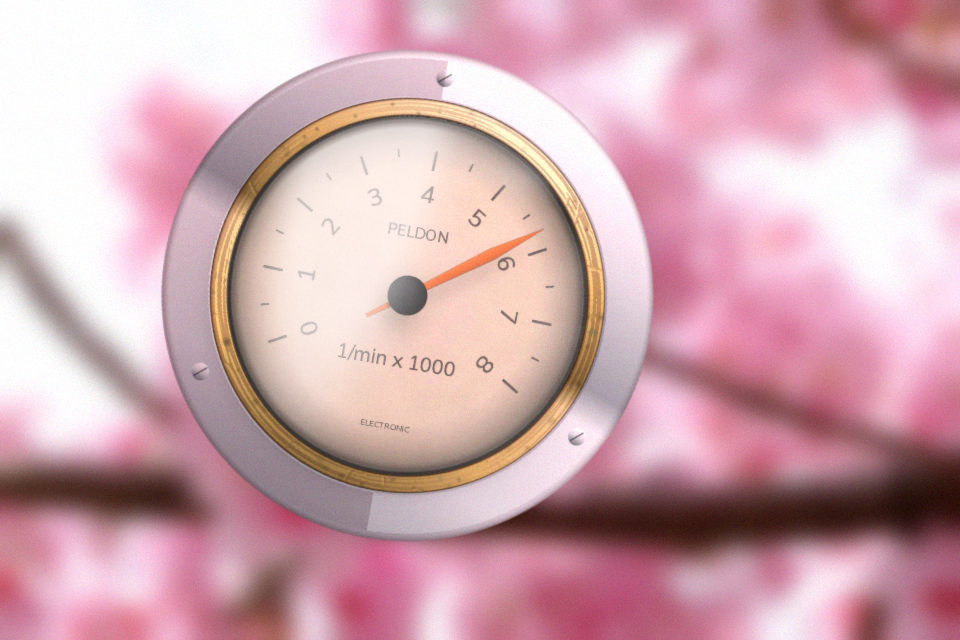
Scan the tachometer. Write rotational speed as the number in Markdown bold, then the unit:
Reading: **5750** rpm
